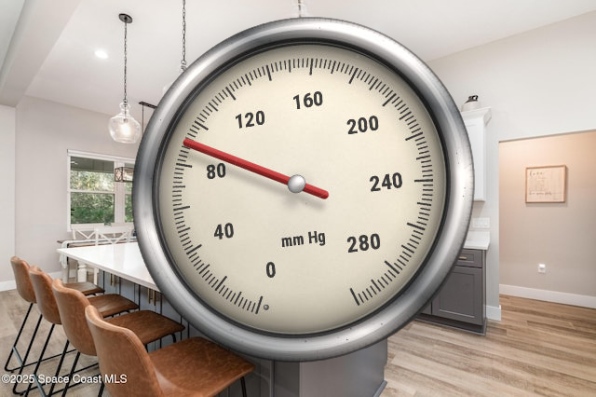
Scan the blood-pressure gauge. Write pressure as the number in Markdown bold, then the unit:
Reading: **90** mmHg
